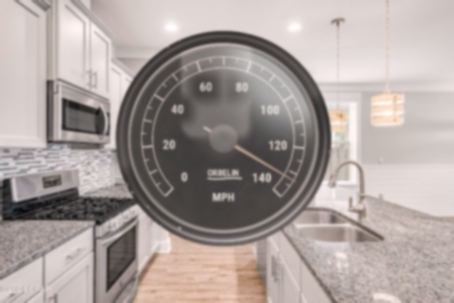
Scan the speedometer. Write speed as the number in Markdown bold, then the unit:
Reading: **132.5** mph
